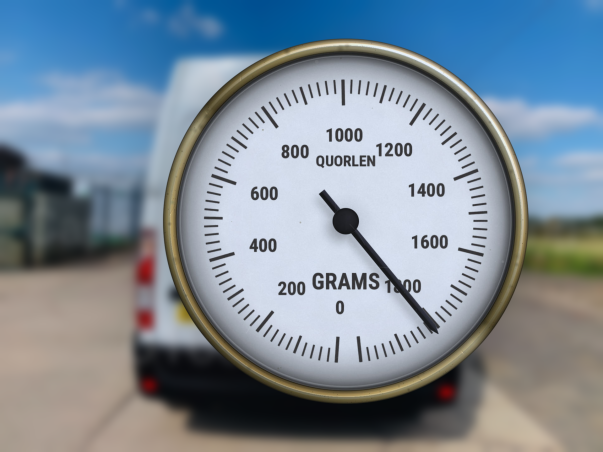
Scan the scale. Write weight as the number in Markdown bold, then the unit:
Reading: **1810** g
